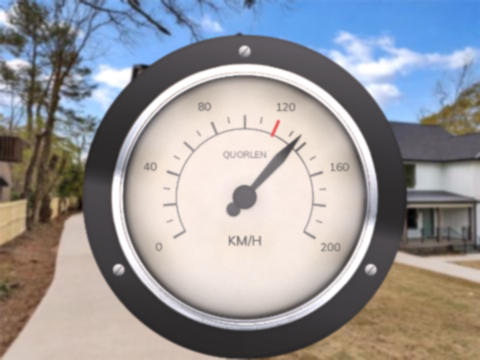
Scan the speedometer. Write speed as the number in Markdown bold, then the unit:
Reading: **135** km/h
